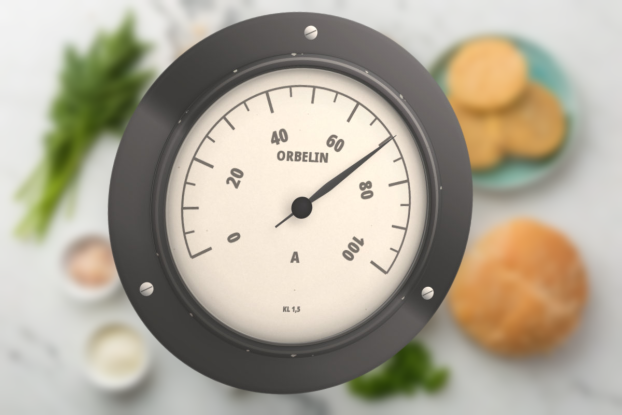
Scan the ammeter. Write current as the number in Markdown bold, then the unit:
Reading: **70** A
